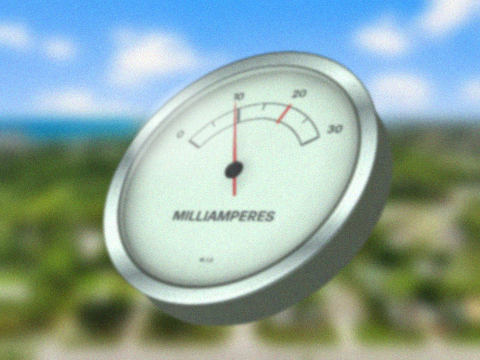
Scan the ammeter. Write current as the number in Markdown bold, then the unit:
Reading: **10** mA
